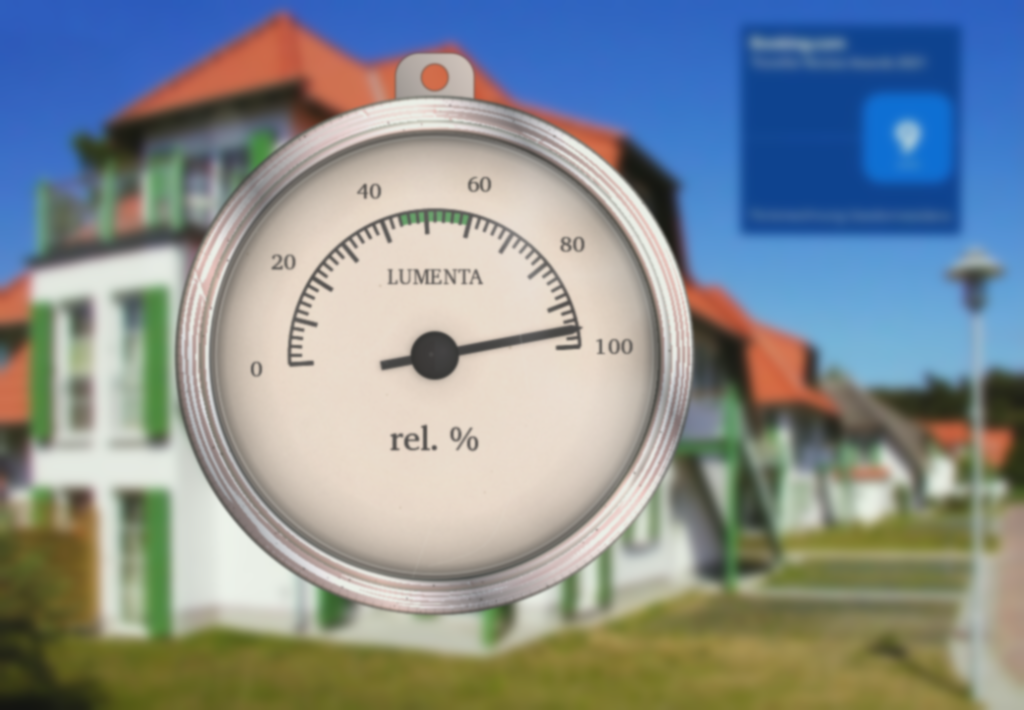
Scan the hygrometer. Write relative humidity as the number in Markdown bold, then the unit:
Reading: **96** %
